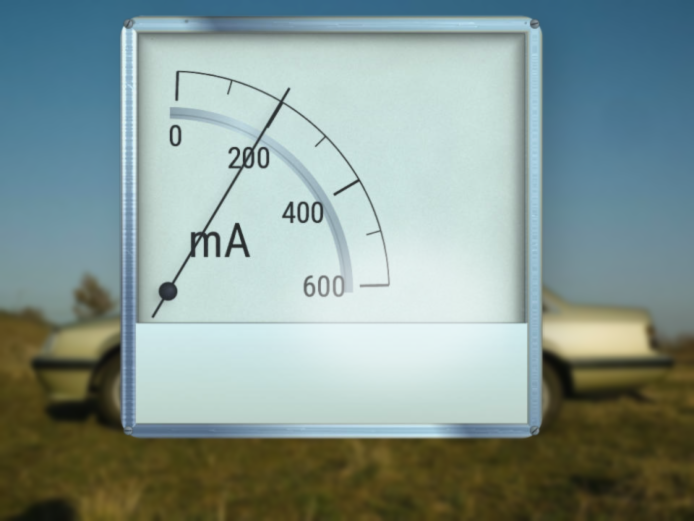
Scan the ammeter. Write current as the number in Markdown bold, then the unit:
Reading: **200** mA
